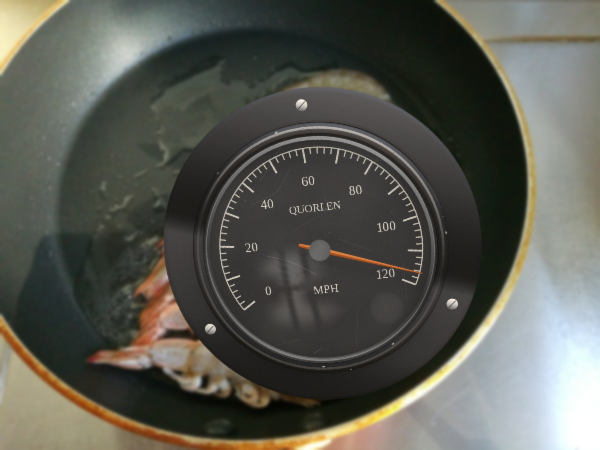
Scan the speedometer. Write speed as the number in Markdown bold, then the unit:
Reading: **116** mph
